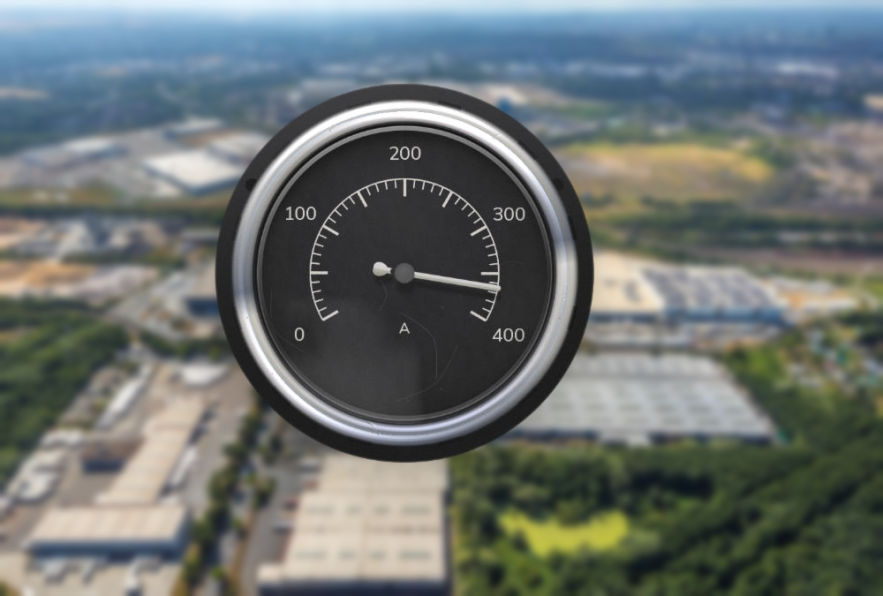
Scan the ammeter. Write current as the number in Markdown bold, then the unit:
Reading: **365** A
